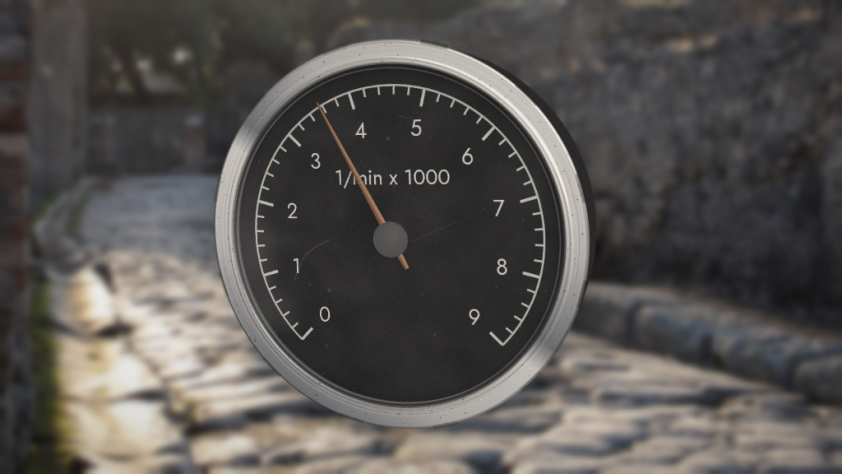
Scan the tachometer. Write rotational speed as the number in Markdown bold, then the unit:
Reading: **3600** rpm
